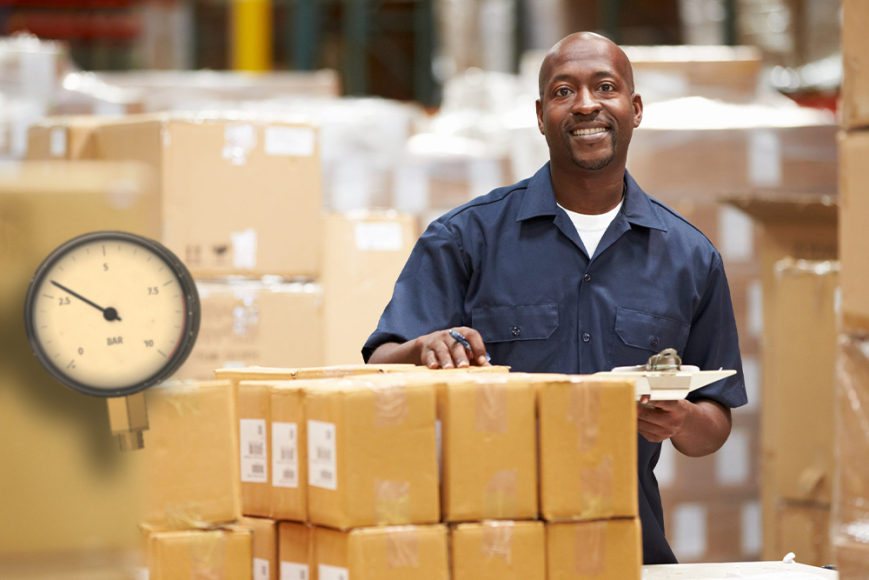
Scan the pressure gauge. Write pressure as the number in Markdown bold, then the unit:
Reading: **3** bar
